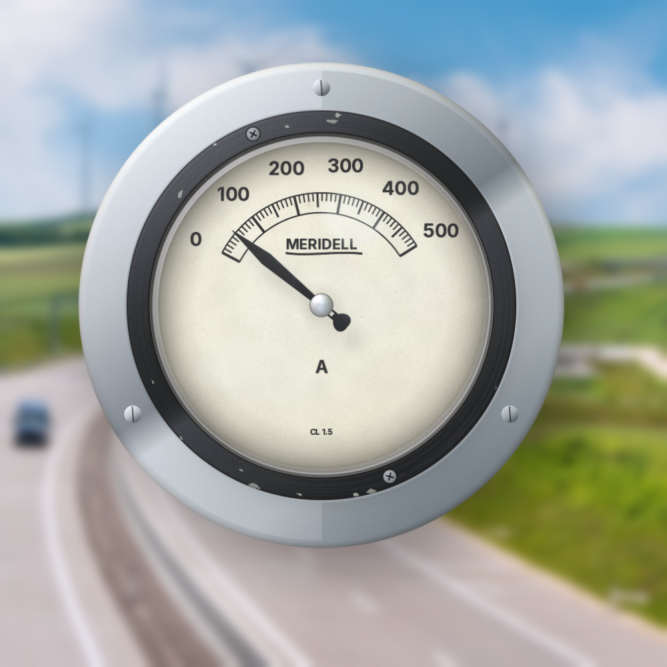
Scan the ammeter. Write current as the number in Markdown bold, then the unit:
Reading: **50** A
